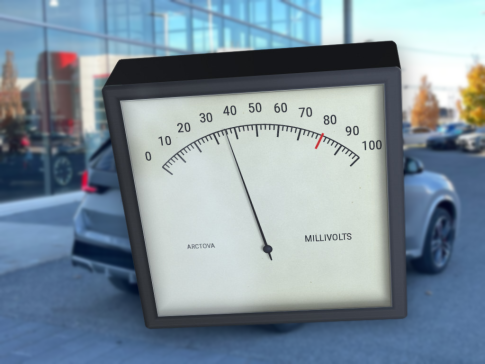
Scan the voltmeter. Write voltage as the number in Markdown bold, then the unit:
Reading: **36** mV
